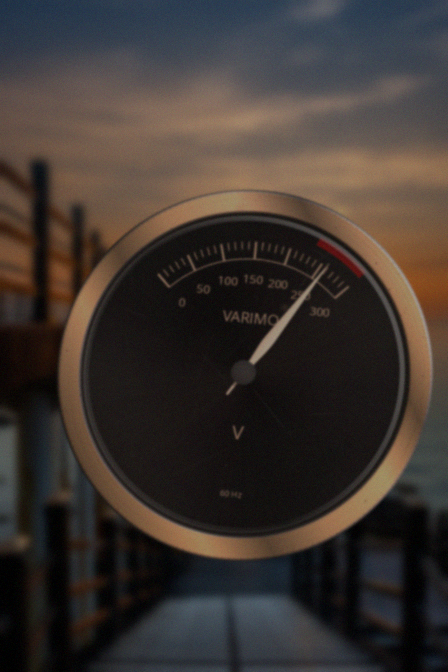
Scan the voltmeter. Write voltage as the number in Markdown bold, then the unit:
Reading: **260** V
